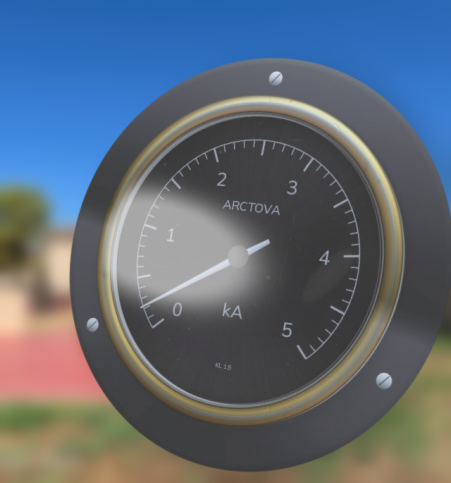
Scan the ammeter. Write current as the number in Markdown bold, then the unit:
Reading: **0.2** kA
